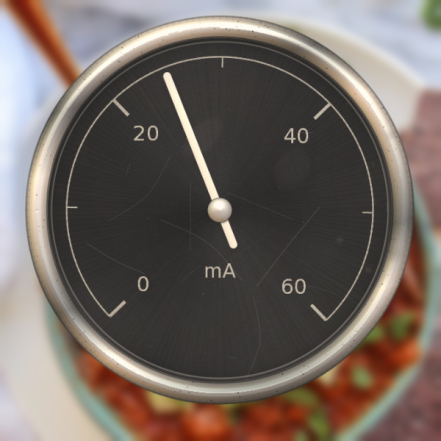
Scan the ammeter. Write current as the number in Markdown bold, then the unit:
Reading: **25** mA
